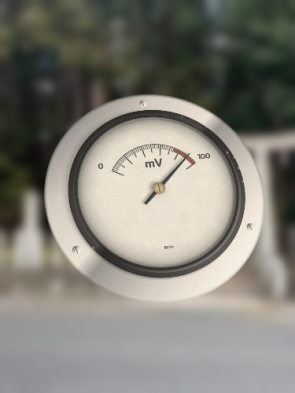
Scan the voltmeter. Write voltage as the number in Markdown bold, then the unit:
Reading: **90** mV
